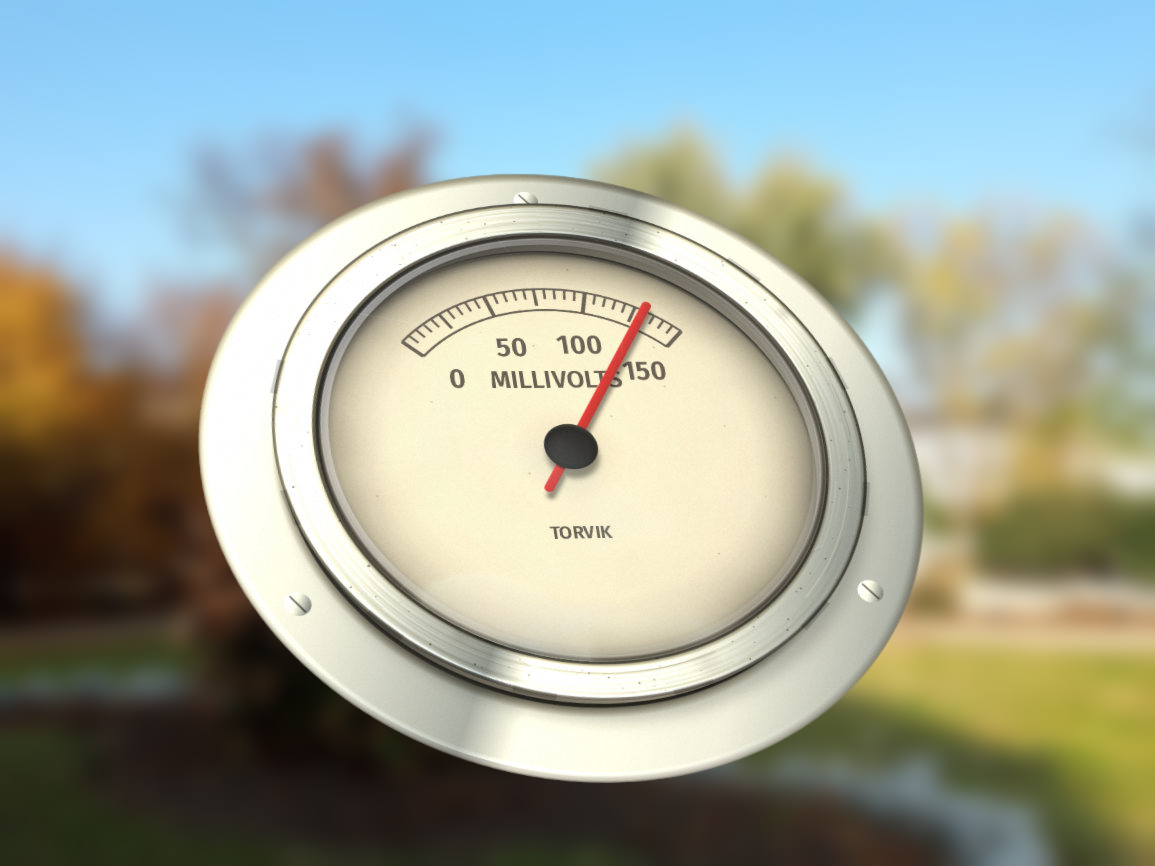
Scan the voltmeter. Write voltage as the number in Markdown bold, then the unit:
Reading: **130** mV
